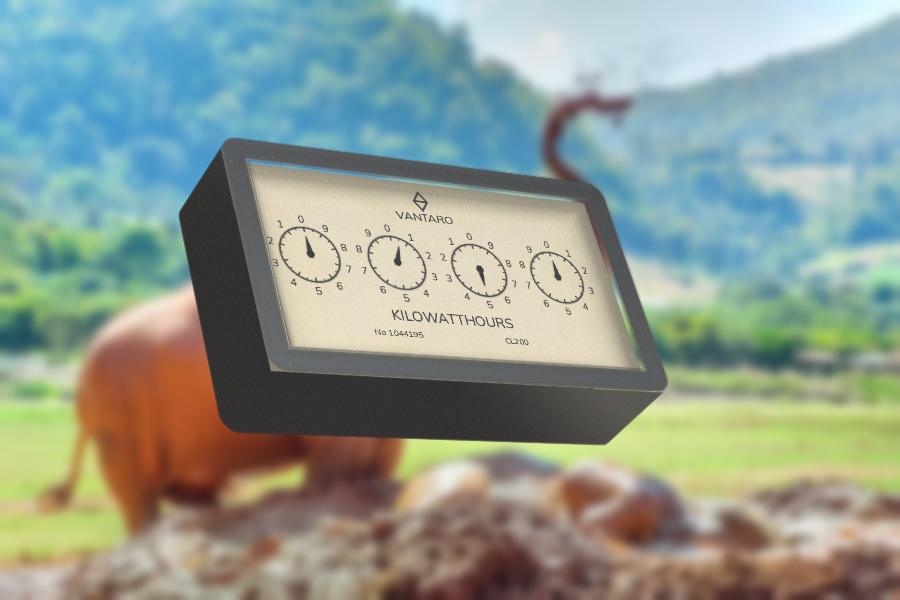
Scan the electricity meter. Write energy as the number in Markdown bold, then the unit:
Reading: **50** kWh
